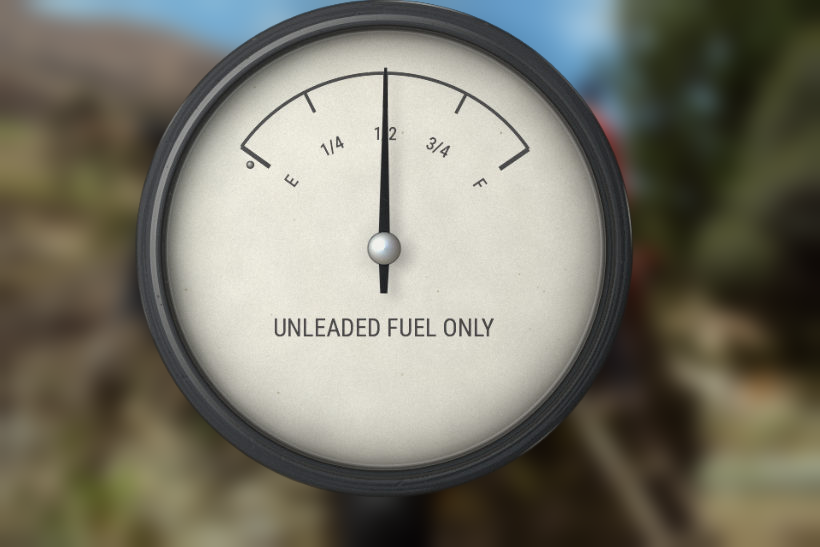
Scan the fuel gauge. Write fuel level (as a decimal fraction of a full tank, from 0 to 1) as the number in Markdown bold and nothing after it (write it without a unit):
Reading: **0.5**
